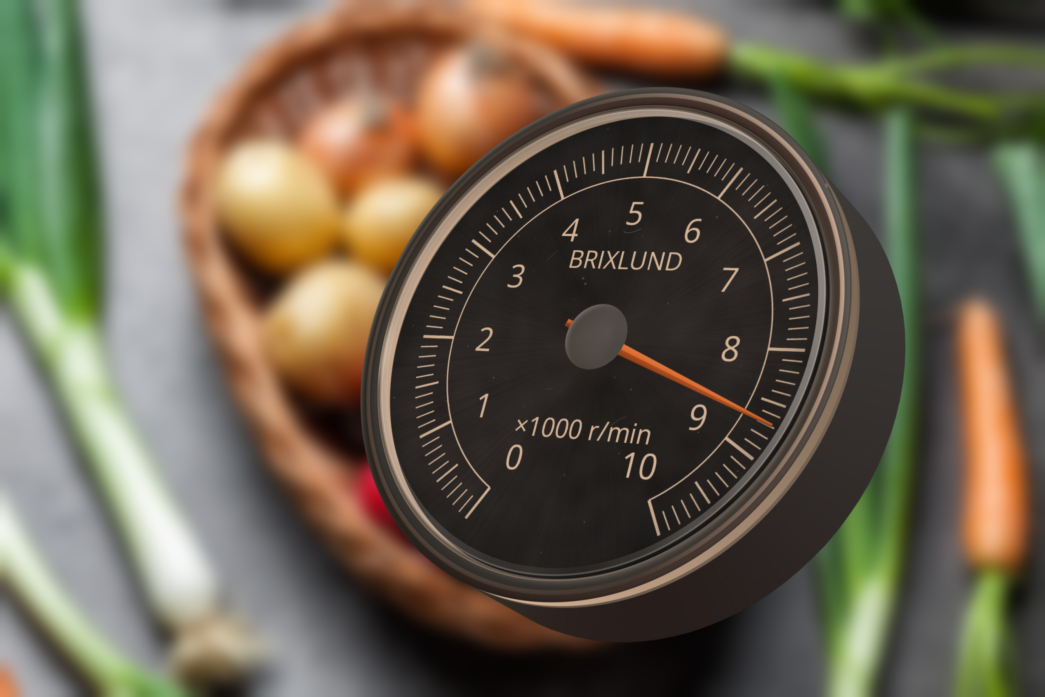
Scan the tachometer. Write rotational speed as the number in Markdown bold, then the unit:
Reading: **8700** rpm
